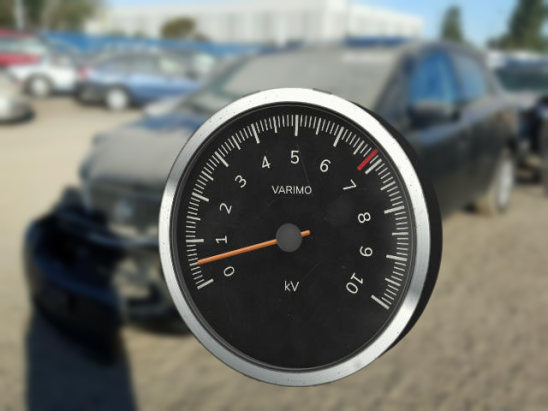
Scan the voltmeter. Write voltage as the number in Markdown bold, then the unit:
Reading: **0.5** kV
